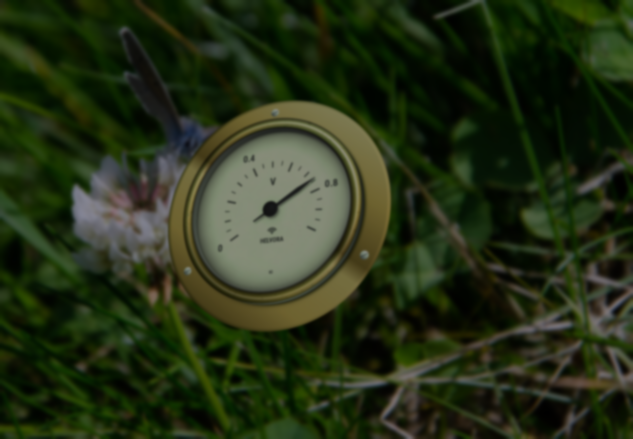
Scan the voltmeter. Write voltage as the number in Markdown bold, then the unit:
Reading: **0.75** V
